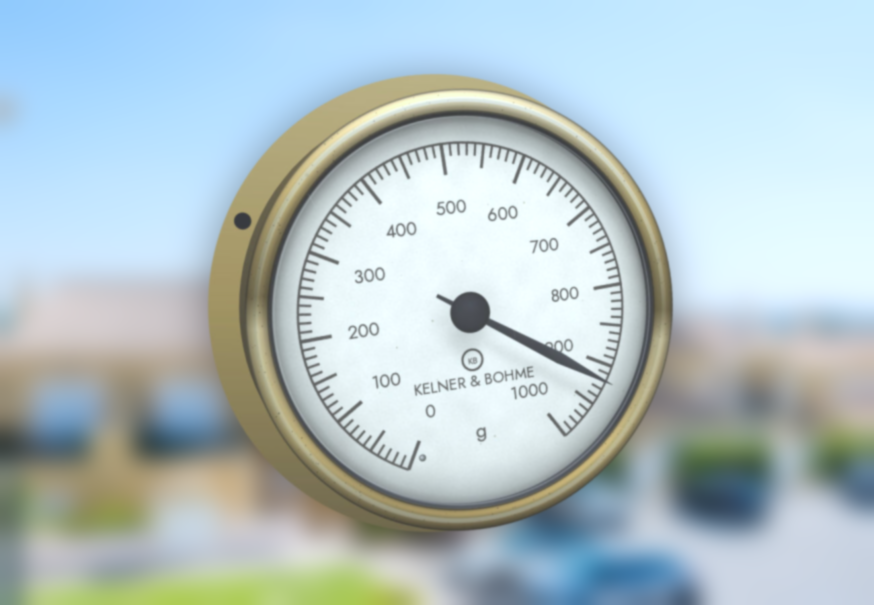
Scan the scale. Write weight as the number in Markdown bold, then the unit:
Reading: **920** g
